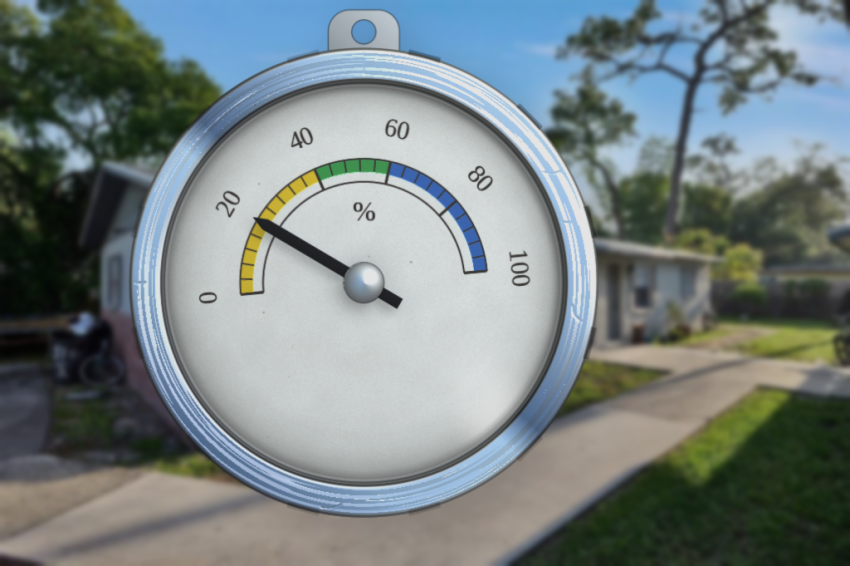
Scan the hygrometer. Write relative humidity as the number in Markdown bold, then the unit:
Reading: **20** %
